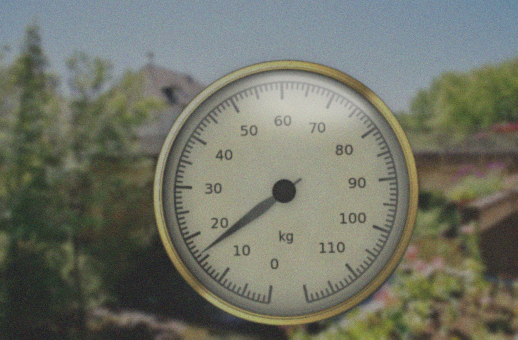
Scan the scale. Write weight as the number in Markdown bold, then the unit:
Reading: **16** kg
